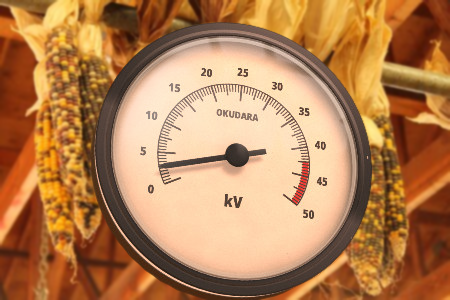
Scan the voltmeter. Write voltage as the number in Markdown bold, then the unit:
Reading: **2.5** kV
